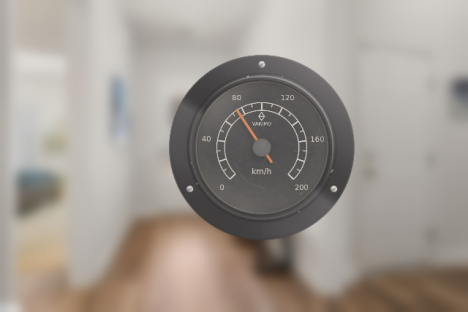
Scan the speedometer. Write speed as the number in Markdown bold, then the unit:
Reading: **75** km/h
